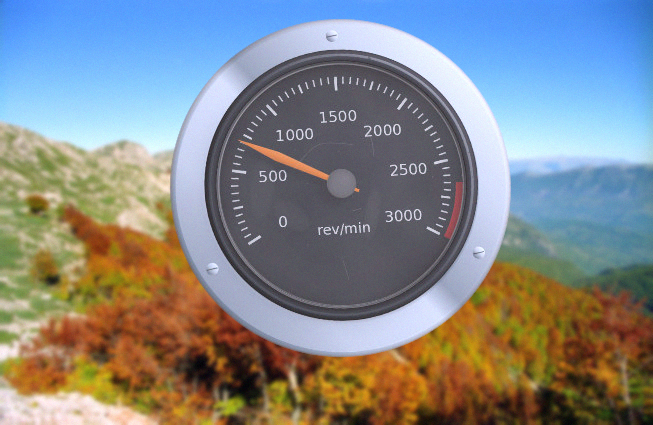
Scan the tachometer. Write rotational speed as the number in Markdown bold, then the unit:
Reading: **700** rpm
